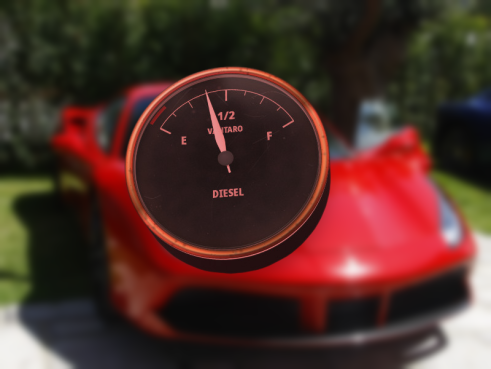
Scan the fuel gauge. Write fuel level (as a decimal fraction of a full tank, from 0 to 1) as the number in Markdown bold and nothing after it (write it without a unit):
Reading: **0.375**
